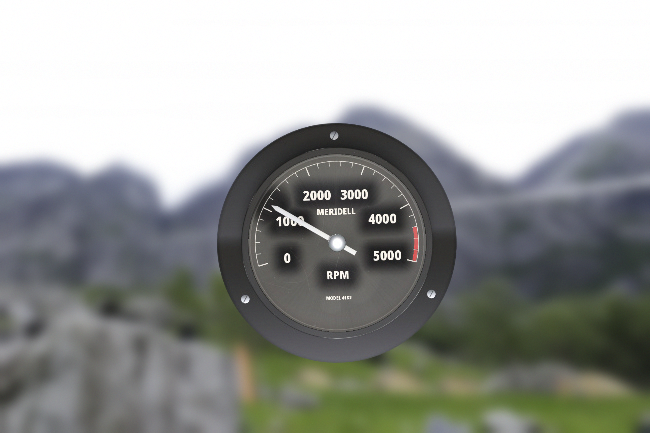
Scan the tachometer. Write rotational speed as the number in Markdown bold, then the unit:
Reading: **1100** rpm
